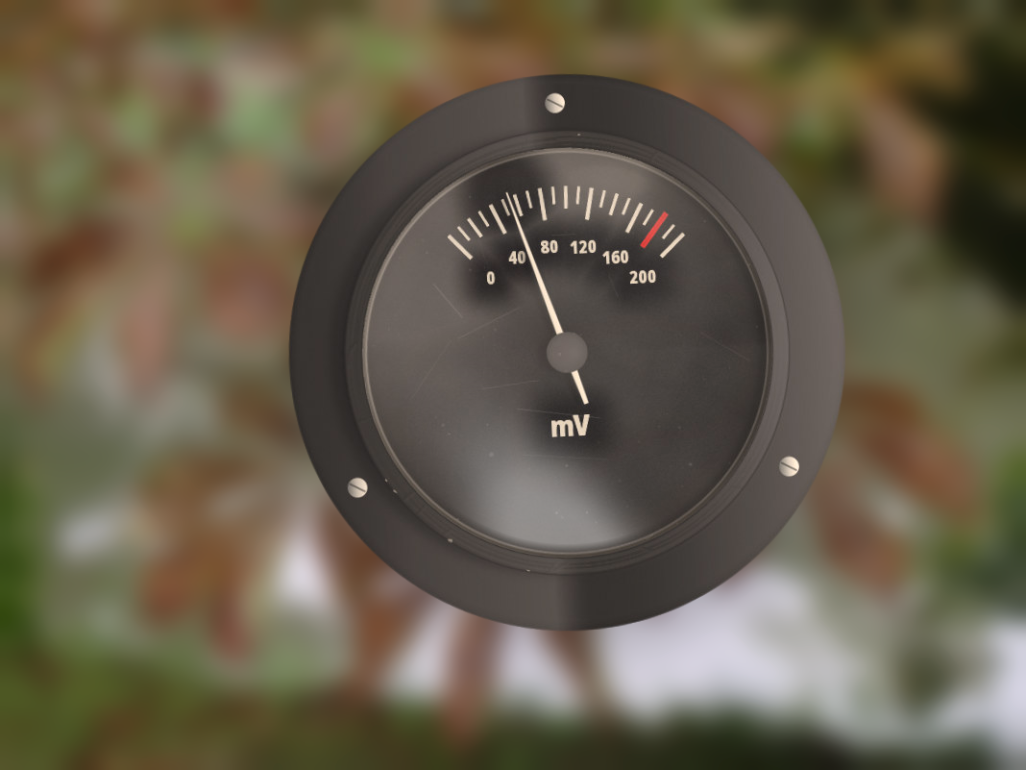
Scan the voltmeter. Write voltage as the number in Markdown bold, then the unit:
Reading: **55** mV
